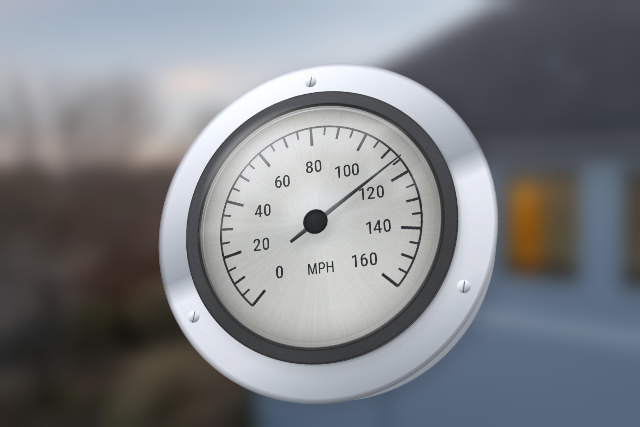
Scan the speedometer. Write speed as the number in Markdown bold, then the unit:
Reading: **115** mph
